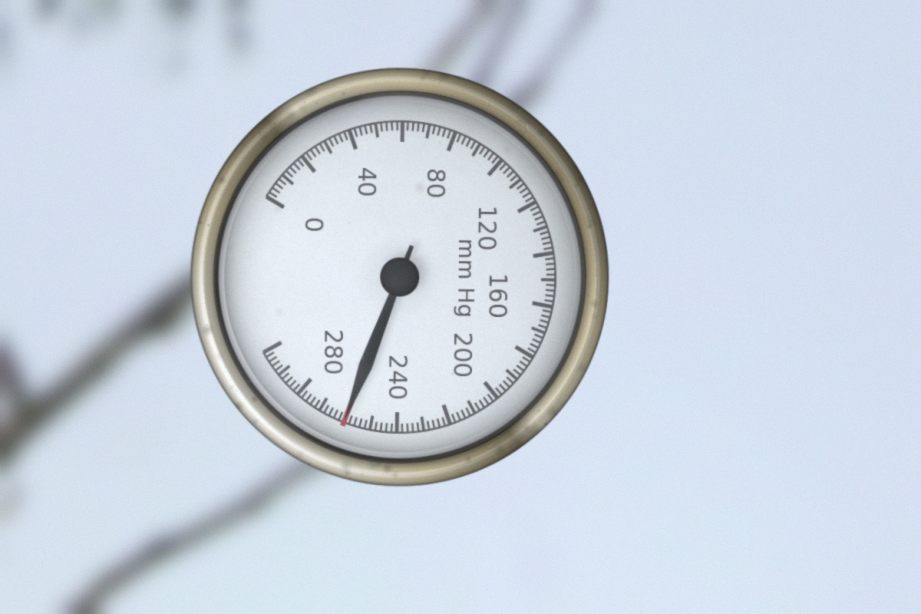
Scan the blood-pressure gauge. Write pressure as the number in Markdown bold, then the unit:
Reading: **260** mmHg
